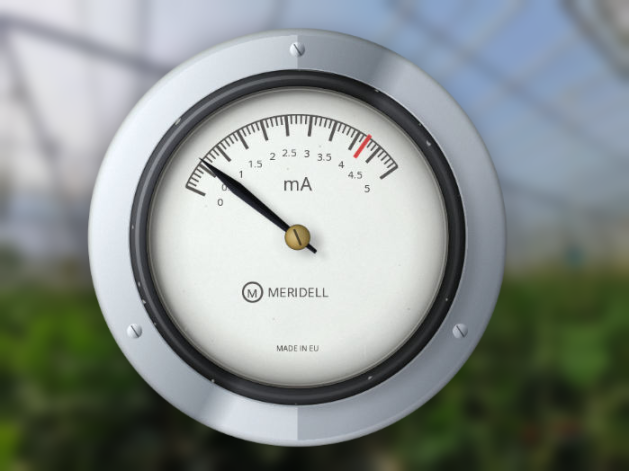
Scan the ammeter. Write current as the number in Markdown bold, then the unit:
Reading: **0.6** mA
